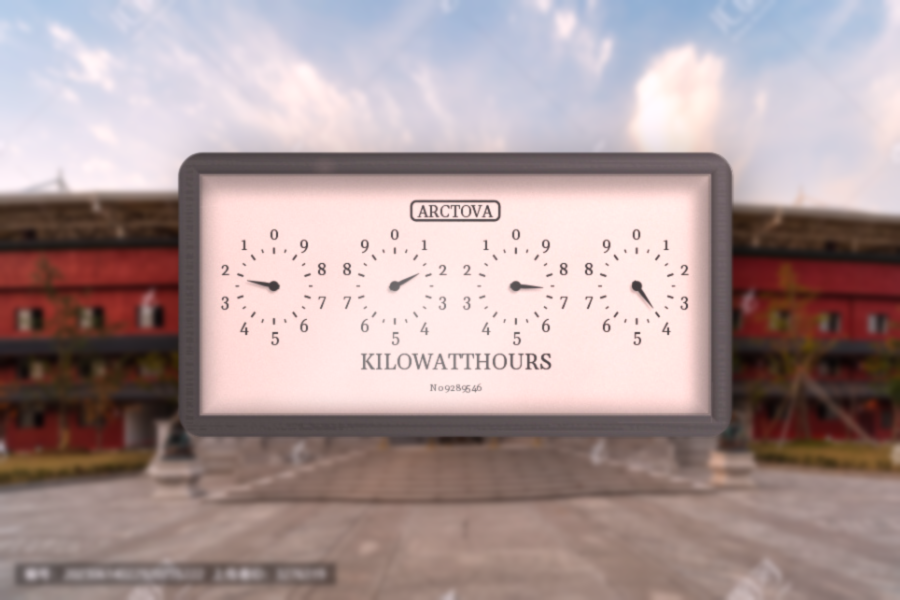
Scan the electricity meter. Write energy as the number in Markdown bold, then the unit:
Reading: **2174** kWh
